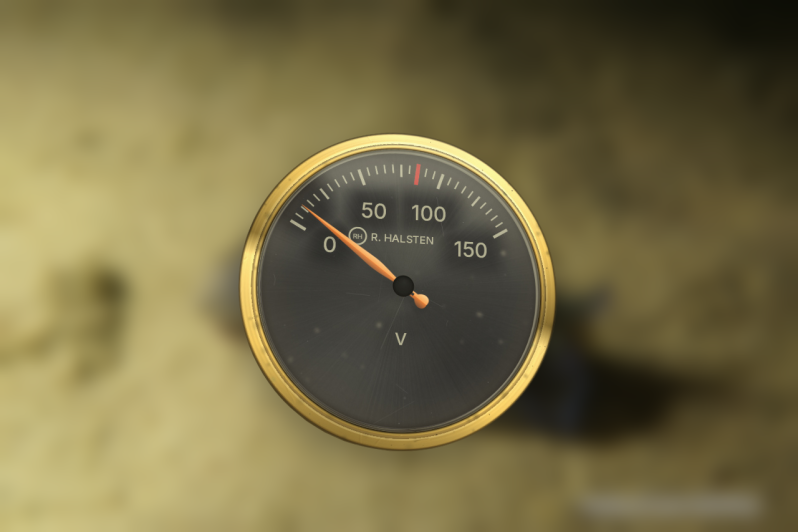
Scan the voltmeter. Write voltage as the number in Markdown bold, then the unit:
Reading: **10** V
